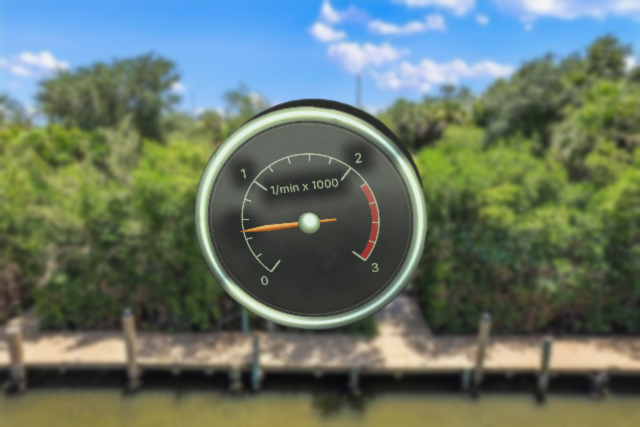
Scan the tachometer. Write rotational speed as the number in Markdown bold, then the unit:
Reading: **500** rpm
